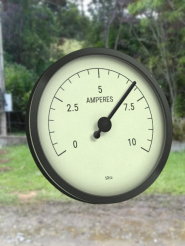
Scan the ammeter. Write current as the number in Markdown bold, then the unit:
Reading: **6.75** A
